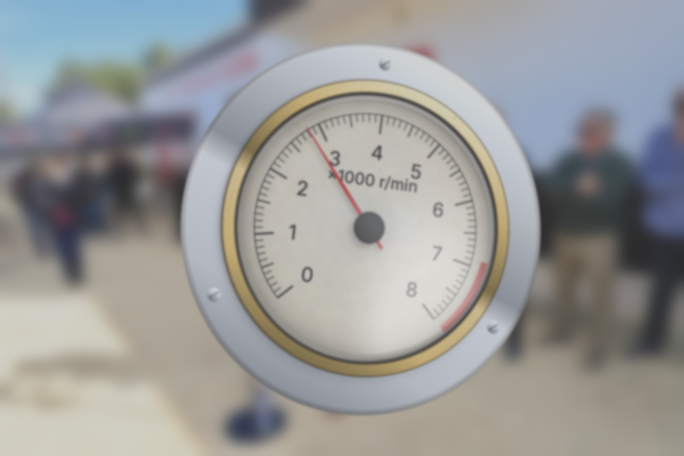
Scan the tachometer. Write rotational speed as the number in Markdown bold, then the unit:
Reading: **2800** rpm
